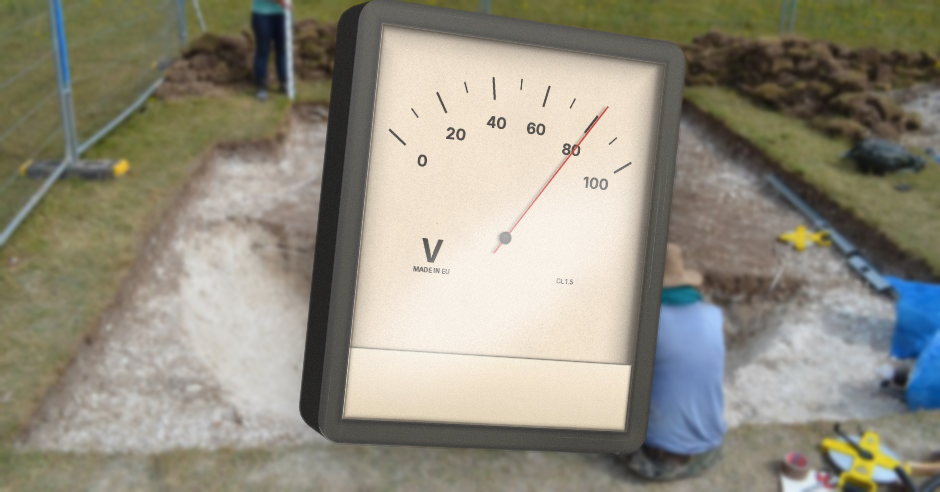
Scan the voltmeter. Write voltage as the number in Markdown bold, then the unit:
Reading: **80** V
